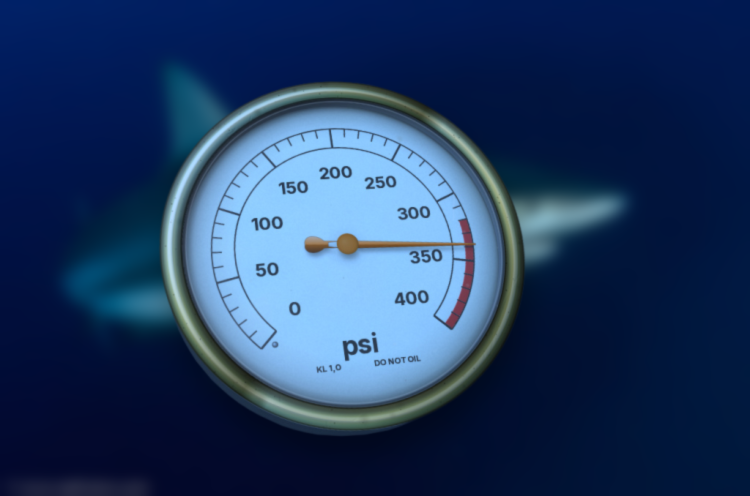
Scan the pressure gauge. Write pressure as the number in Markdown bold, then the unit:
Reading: **340** psi
